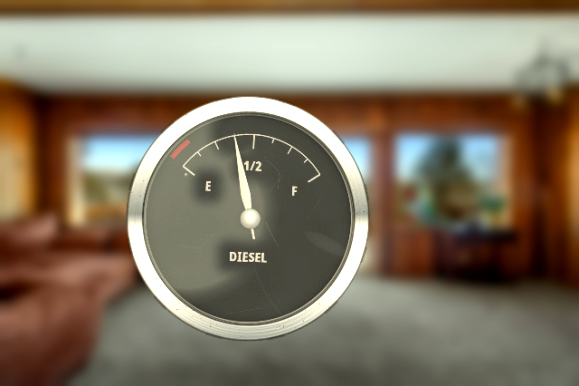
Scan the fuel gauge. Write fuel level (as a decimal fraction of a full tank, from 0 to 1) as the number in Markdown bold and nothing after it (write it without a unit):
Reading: **0.375**
